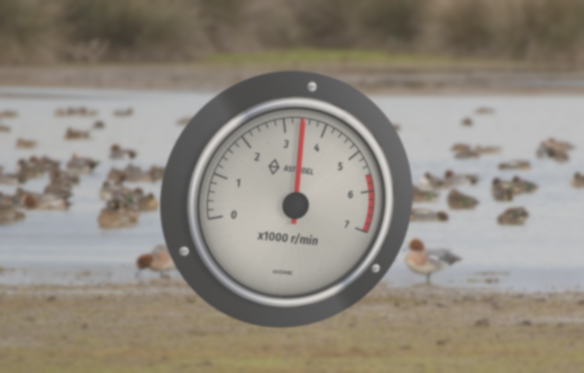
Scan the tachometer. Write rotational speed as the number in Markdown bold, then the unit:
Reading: **3400** rpm
